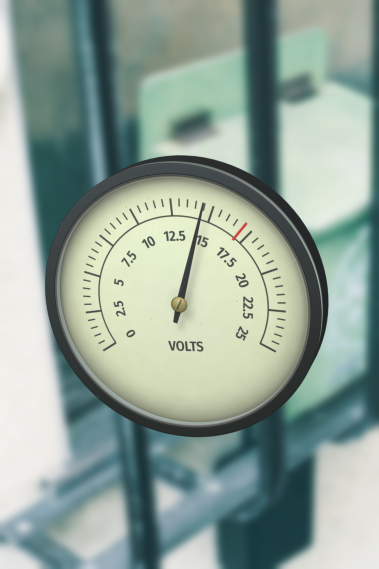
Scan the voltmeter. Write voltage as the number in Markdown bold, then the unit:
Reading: **14.5** V
